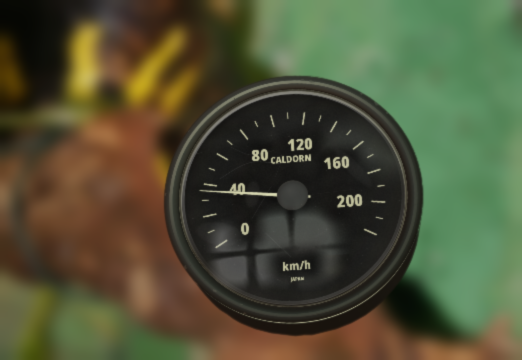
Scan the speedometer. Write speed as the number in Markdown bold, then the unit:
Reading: **35** km/h
